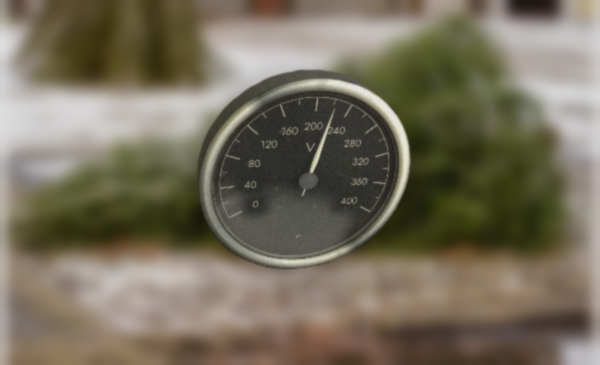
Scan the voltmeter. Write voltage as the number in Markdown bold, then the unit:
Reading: **220** V
